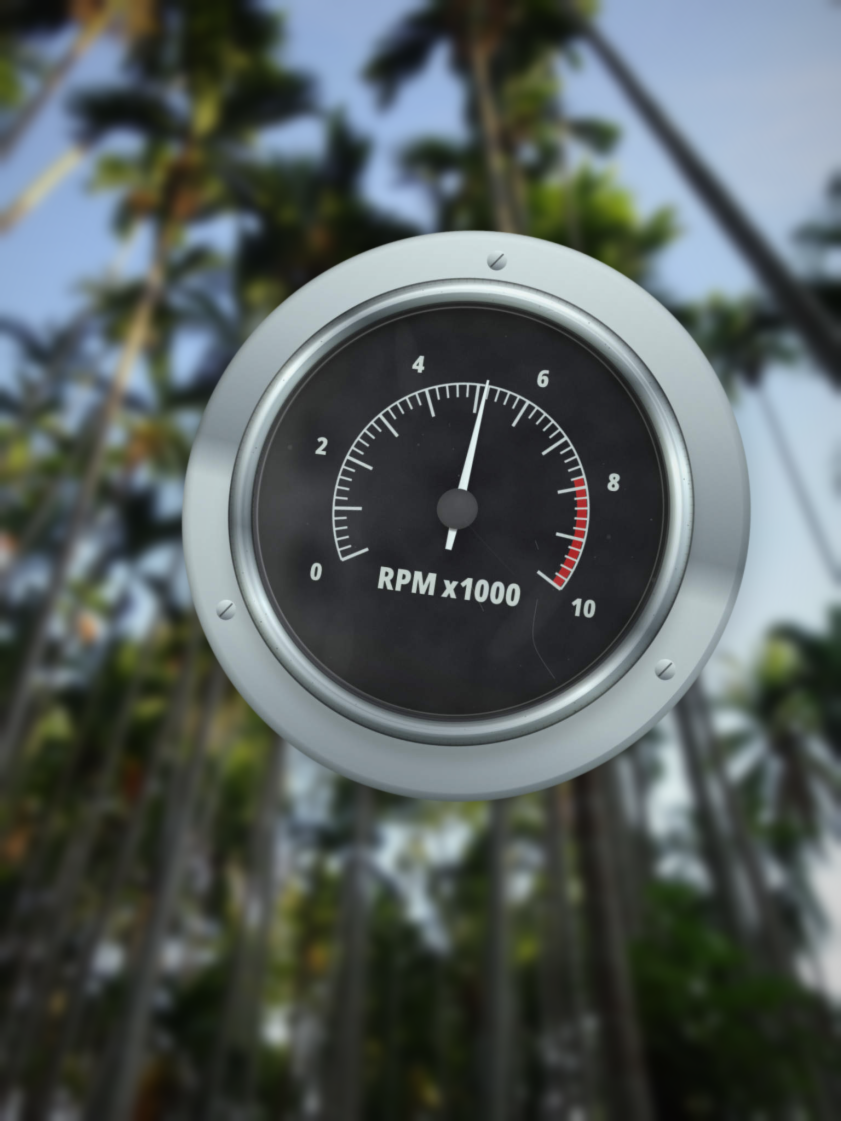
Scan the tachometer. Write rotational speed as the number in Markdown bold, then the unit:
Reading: **5200** rpm
